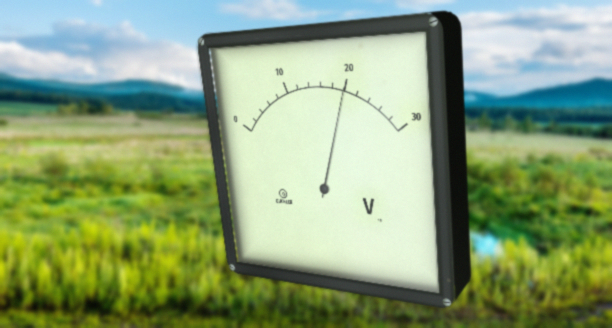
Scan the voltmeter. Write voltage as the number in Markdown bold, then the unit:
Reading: **20** V
